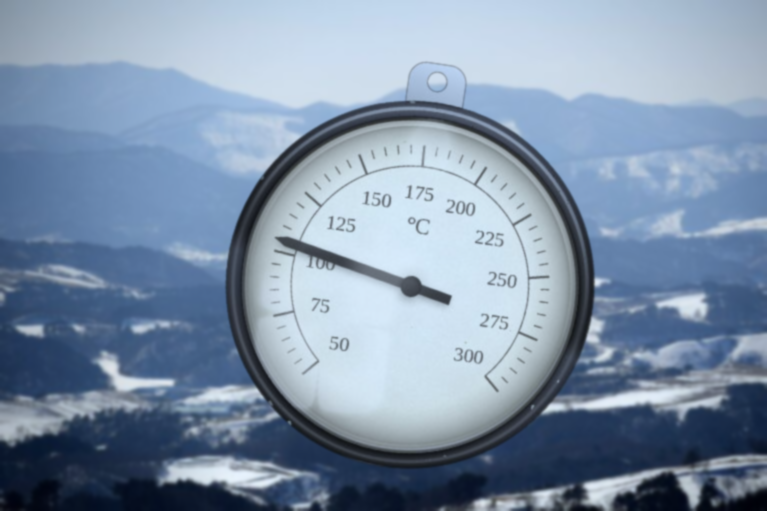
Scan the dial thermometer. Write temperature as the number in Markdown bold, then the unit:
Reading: **105** °C
